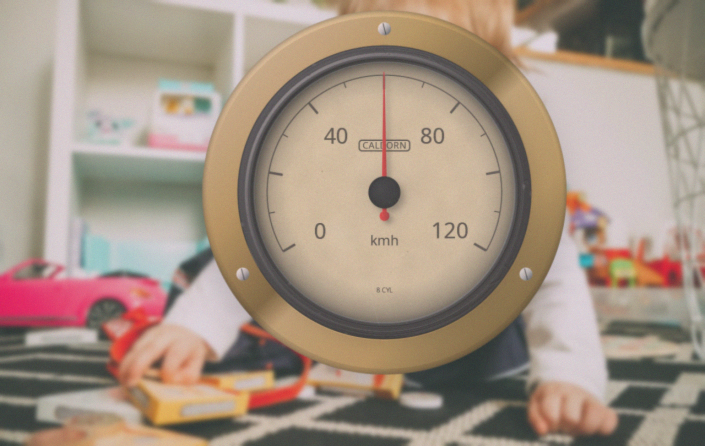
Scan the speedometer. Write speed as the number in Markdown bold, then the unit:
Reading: **60** km/h
